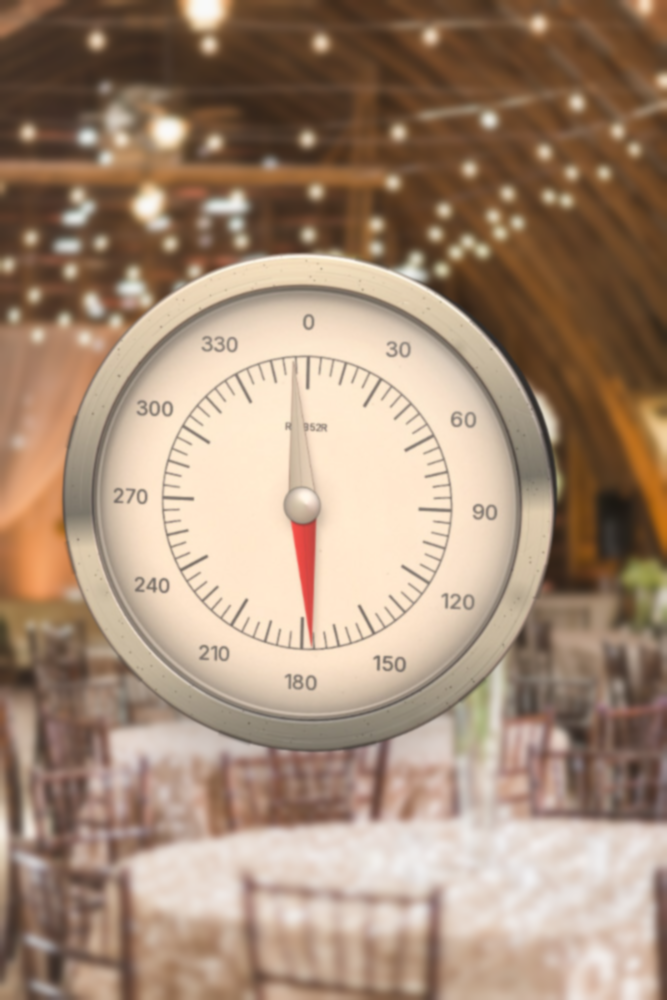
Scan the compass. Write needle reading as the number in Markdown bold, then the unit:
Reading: **175** °
